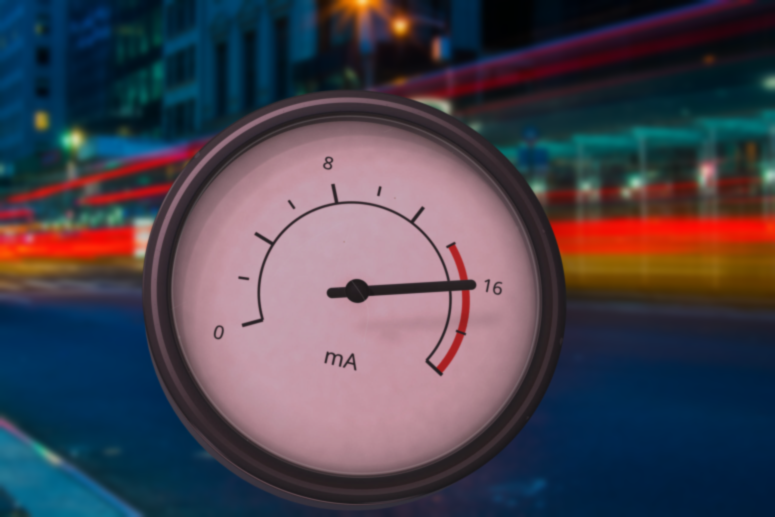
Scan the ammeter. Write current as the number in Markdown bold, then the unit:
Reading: **16** mA
